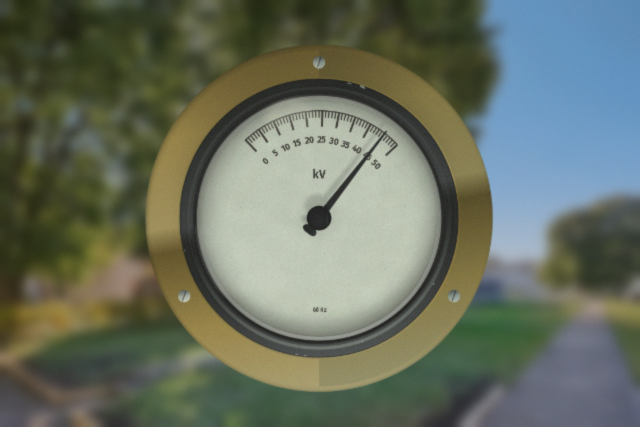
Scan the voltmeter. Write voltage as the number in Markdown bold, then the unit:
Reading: **45** kV
